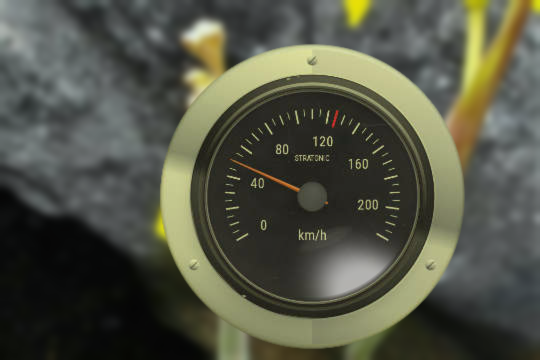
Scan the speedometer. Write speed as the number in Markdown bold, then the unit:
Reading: **50** km/h
